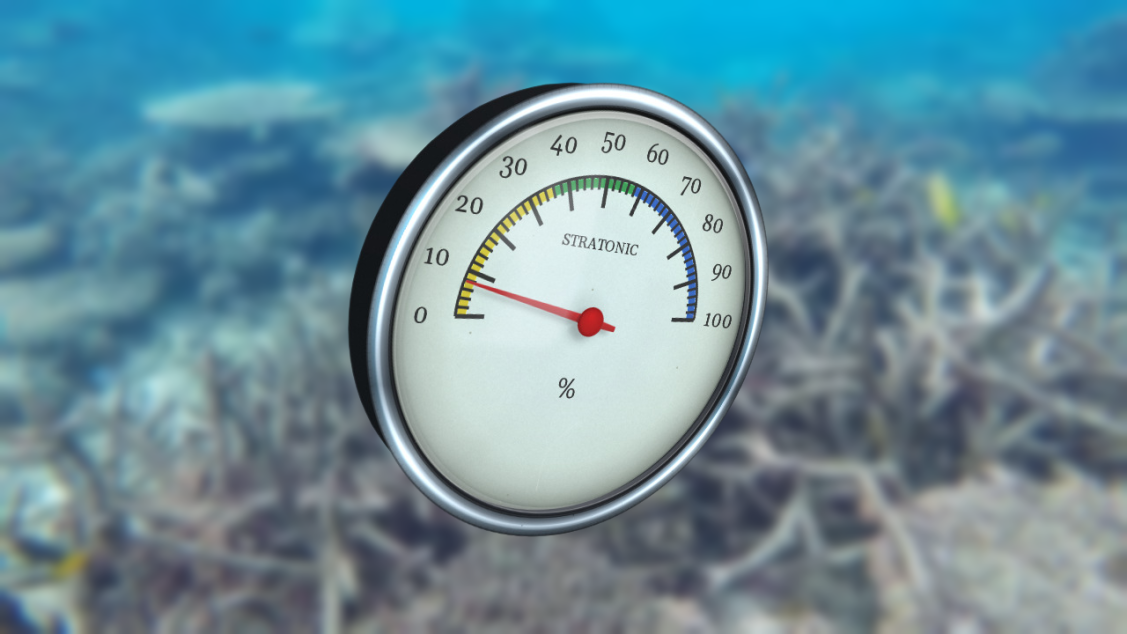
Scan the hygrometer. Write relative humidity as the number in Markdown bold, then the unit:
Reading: **8** %
